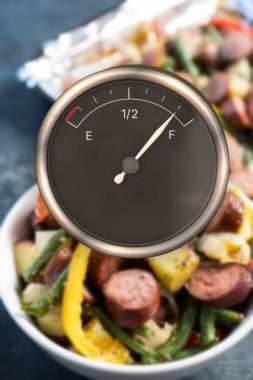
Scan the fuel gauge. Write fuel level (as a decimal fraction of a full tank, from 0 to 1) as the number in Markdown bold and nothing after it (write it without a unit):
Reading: **0.875**
